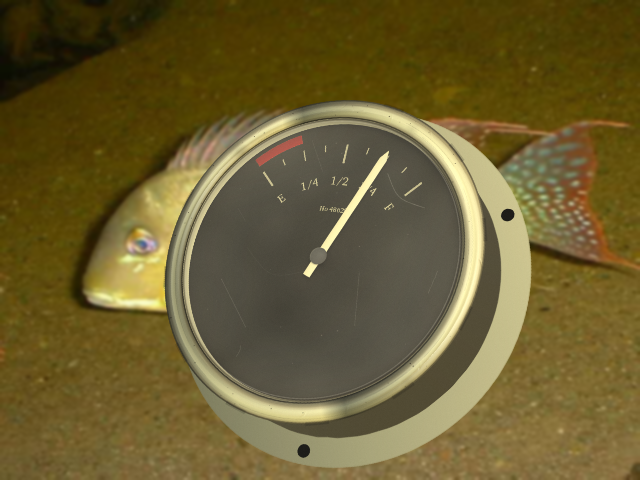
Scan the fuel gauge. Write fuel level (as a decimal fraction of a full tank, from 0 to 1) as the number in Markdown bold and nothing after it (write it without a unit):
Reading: **0.75**
